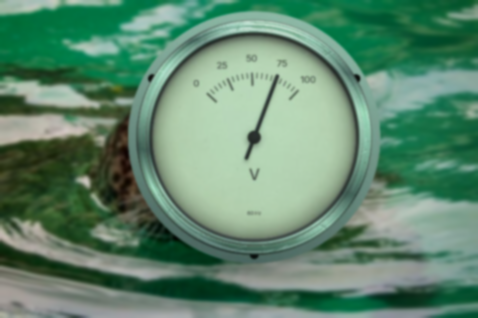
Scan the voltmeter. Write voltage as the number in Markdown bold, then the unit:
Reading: **75** V
